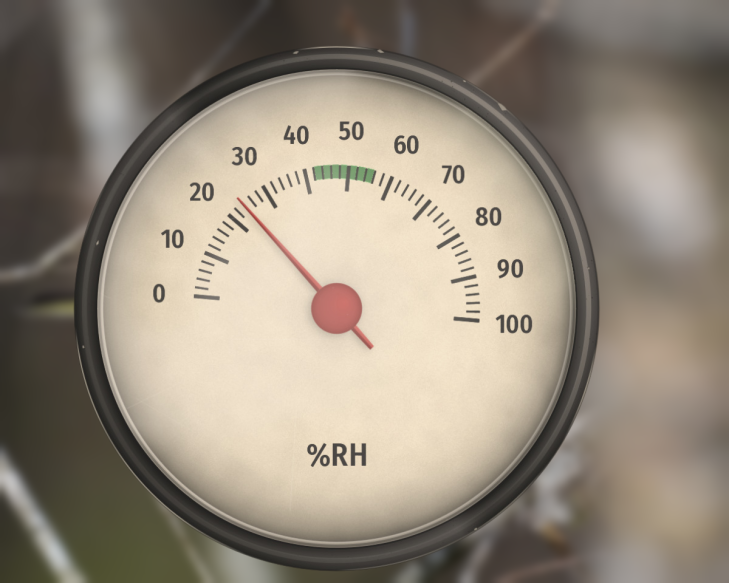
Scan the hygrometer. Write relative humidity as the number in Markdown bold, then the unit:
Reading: **24** %
